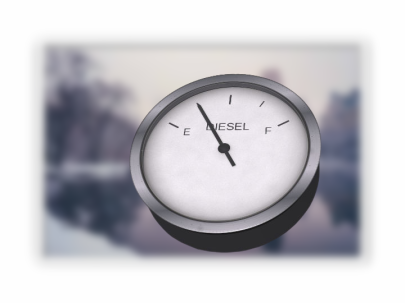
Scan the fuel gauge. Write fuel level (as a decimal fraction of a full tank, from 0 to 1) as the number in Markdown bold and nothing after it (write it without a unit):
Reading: **0.25**
